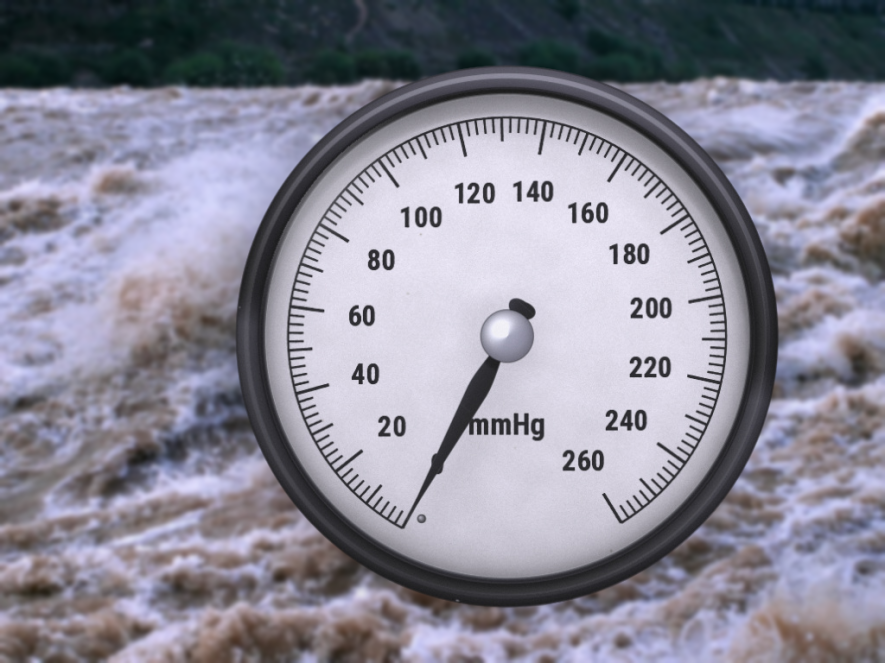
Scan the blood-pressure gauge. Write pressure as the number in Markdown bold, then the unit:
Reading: **0** mmHg
